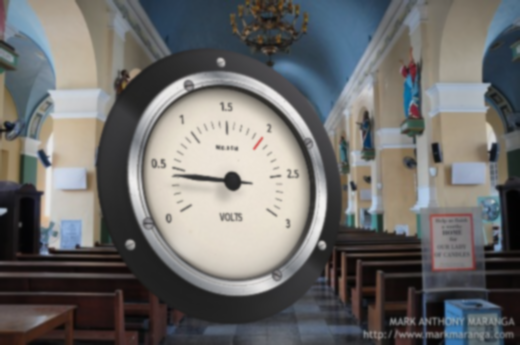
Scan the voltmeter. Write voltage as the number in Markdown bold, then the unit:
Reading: **0.4** V
